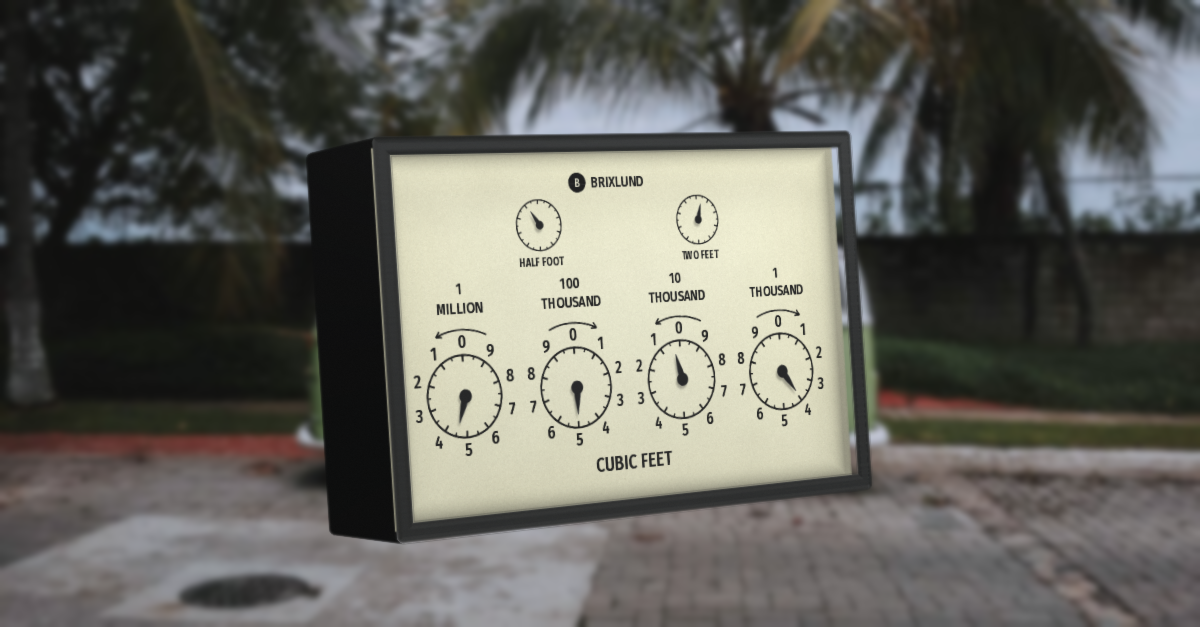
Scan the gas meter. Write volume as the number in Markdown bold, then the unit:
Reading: **450400** ft³
